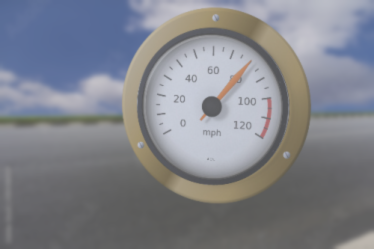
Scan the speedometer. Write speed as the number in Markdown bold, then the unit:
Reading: **80** mph
